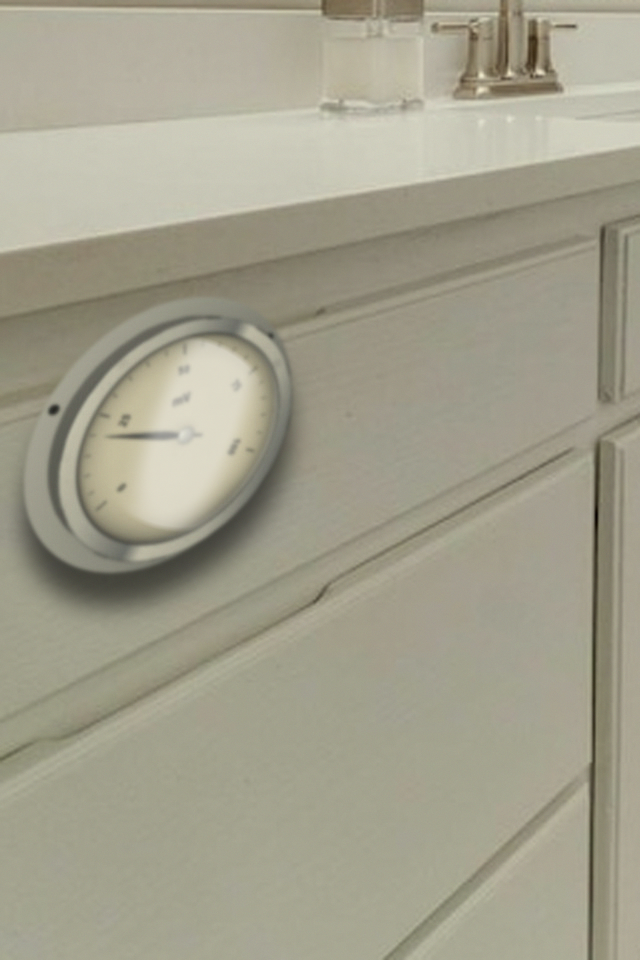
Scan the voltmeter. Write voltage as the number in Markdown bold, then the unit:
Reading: **20** mV
